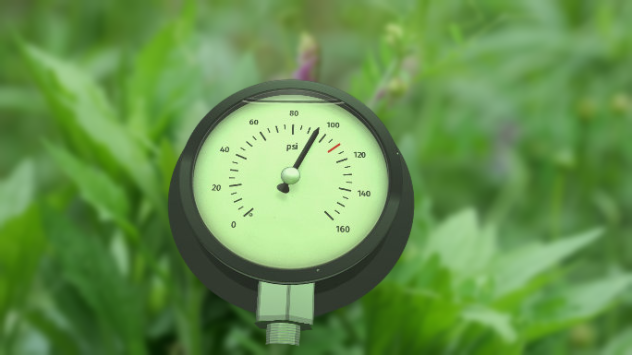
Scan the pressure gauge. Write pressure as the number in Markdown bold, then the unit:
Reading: **95** psi
